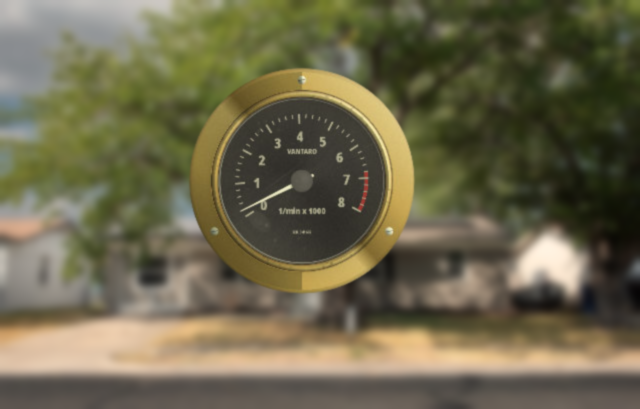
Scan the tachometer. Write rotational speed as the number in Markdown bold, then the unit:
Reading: **200** rpm
